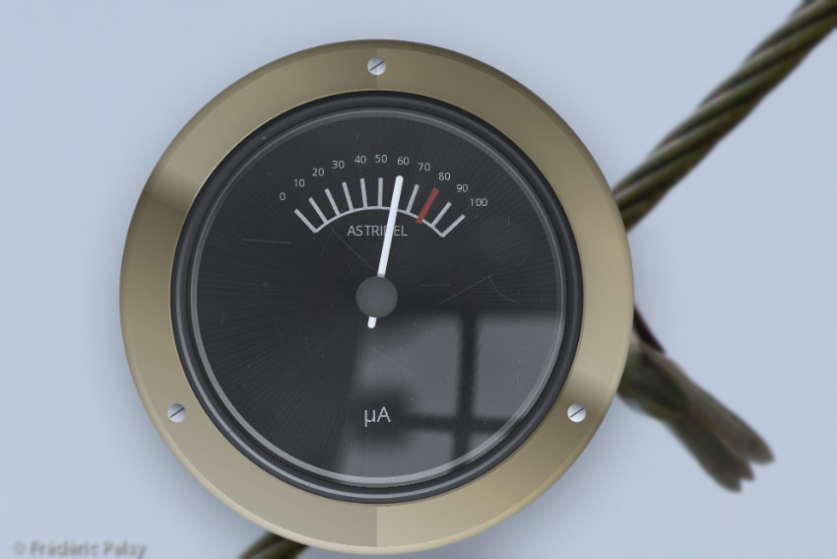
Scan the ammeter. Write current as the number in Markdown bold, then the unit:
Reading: **60** µA
